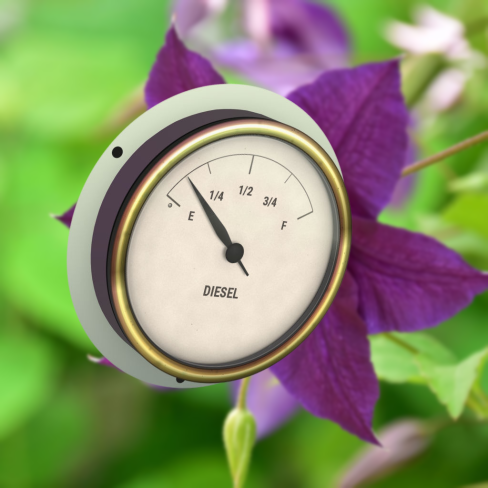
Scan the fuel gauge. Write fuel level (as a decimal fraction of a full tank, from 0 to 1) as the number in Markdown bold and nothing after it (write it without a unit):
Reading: **0.125**
